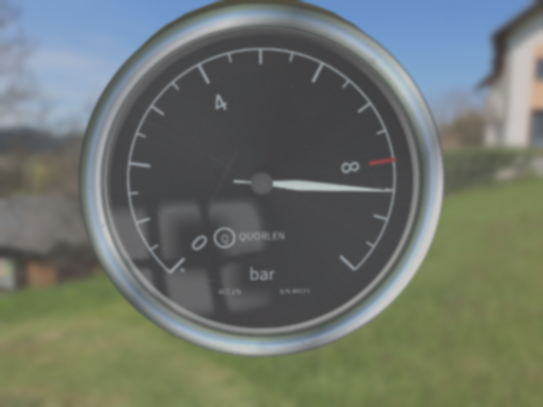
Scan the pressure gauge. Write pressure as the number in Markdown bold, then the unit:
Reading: **8.5** bar
